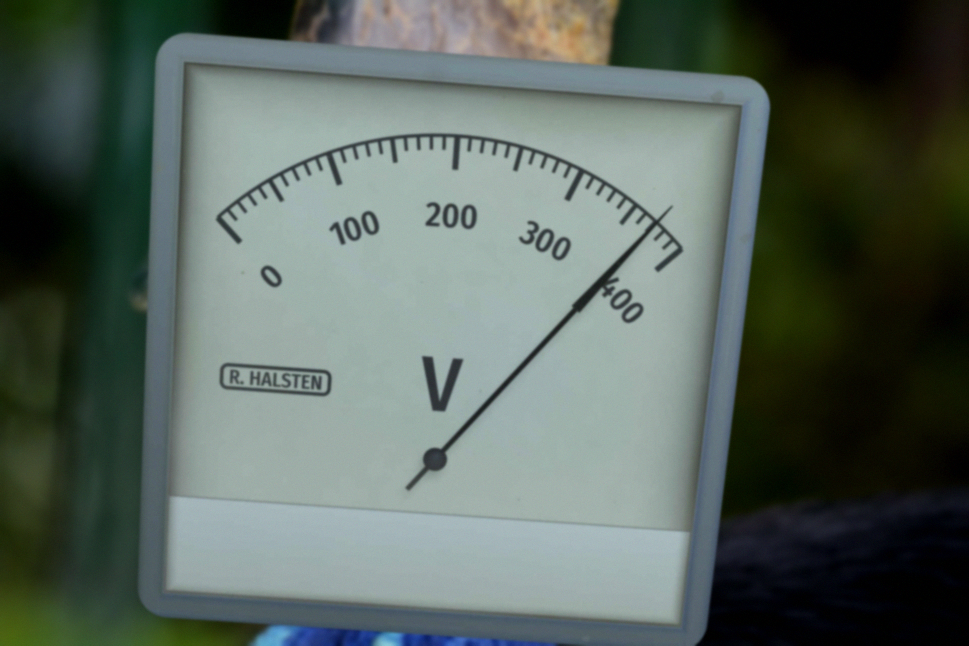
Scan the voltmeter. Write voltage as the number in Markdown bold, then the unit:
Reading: **370** V
